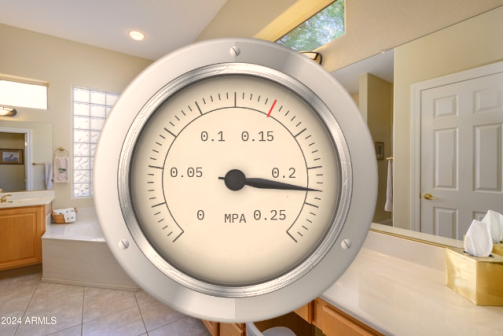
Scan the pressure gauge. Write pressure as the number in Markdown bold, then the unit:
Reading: **0.215** MPa
